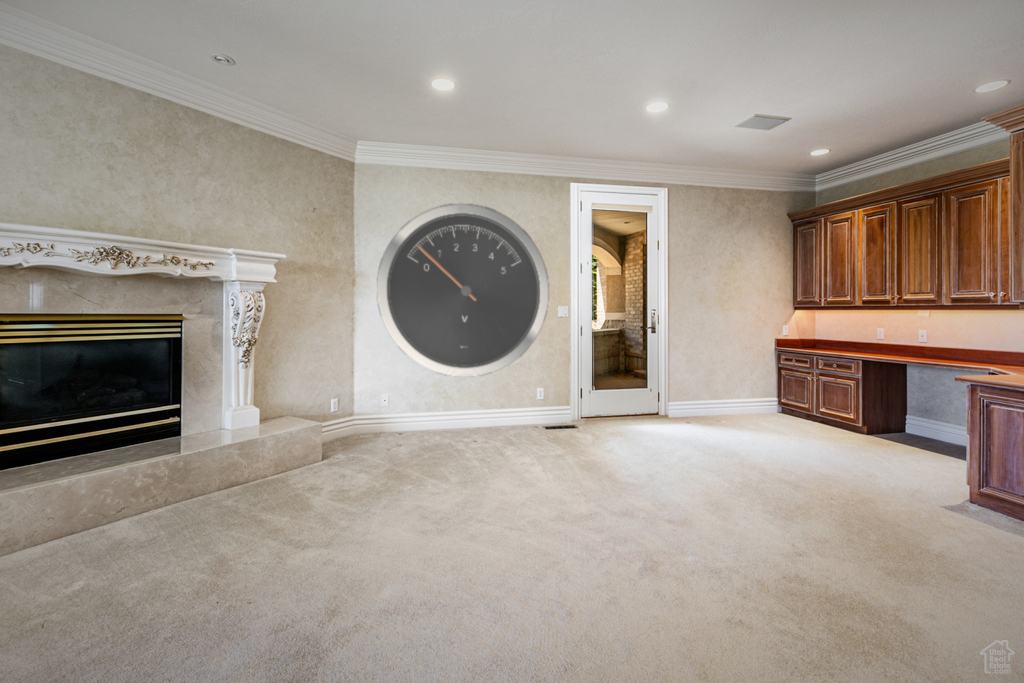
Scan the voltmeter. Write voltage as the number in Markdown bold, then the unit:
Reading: **0.5** V
